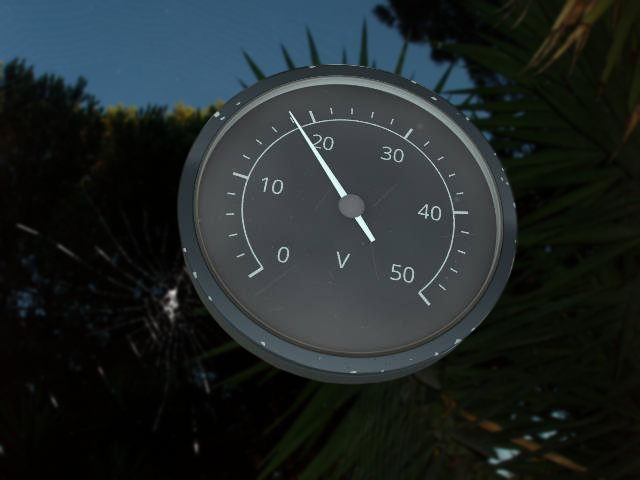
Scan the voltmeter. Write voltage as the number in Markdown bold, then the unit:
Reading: **18** V
